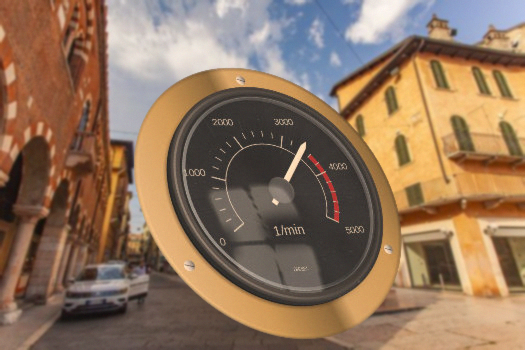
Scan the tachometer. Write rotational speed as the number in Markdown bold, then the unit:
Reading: **3400** rpm
